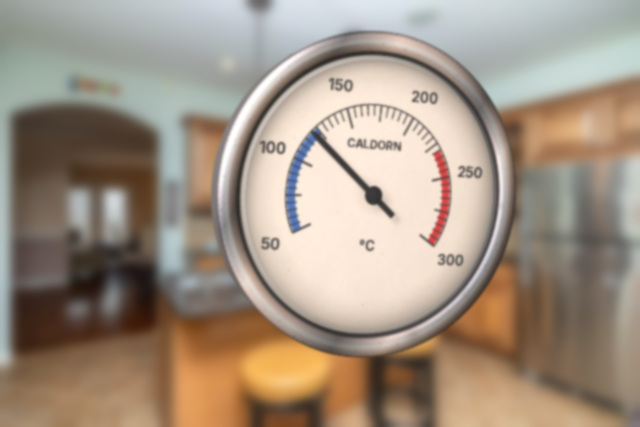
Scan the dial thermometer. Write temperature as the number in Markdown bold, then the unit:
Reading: **120** °C
